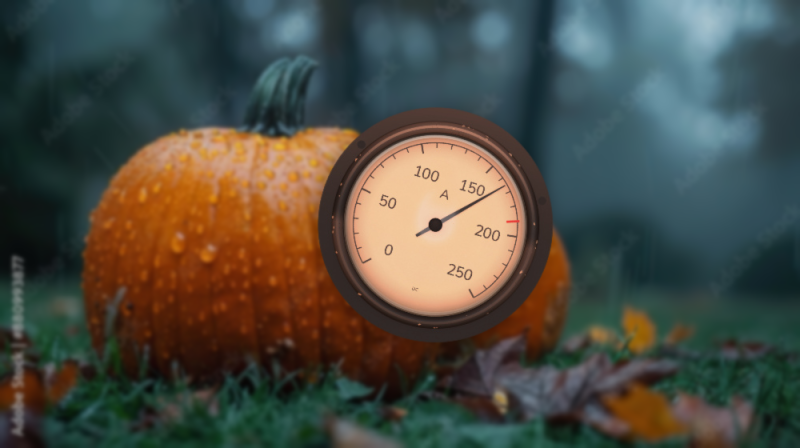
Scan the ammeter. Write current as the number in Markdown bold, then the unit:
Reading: **165** A
